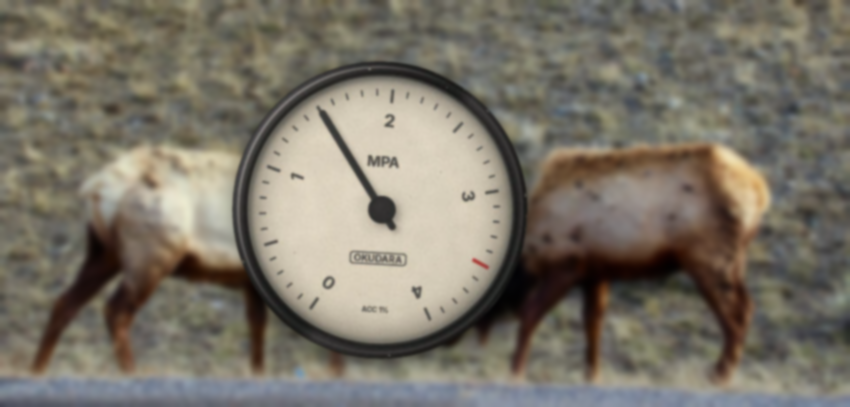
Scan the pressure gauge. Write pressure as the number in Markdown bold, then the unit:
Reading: **1.5** MPa
